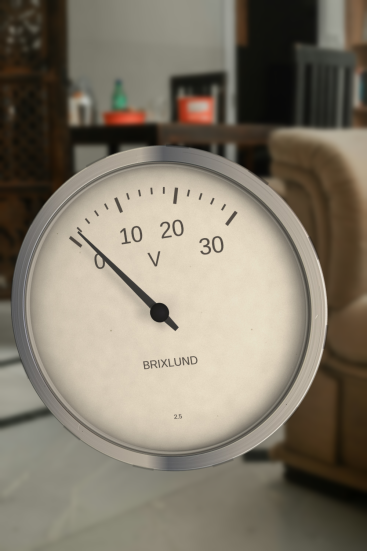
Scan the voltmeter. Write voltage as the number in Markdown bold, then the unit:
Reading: **2** V
